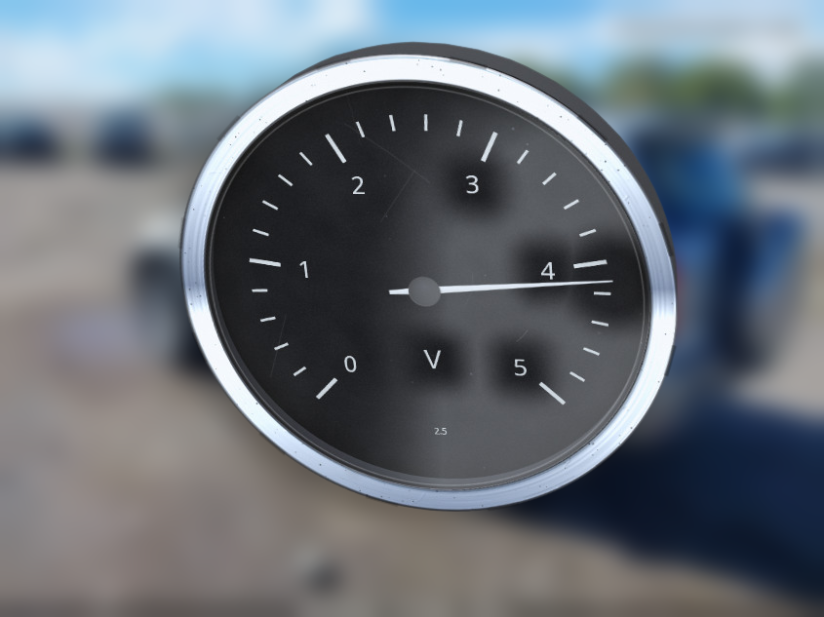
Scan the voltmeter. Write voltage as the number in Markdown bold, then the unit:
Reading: **4.1** V
